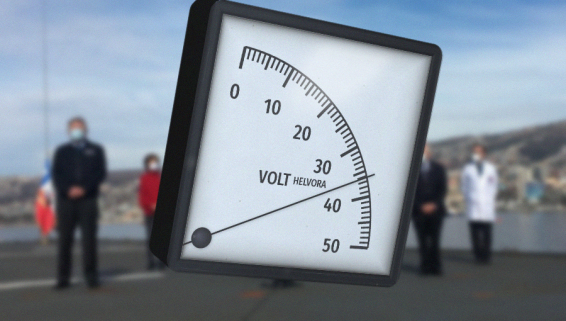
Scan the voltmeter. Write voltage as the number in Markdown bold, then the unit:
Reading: **36** V
